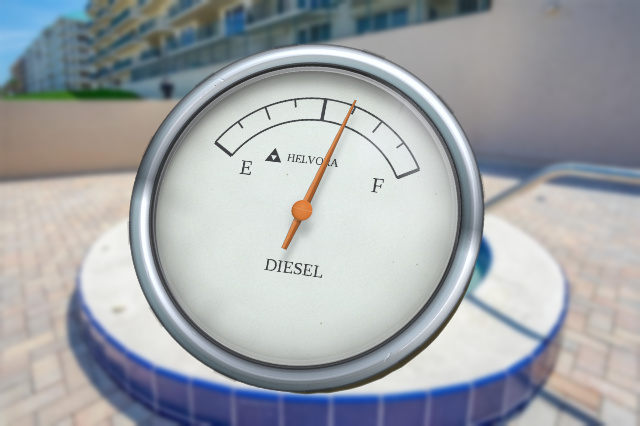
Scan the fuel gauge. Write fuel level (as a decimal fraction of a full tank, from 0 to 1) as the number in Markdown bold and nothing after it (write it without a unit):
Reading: **0.625**
